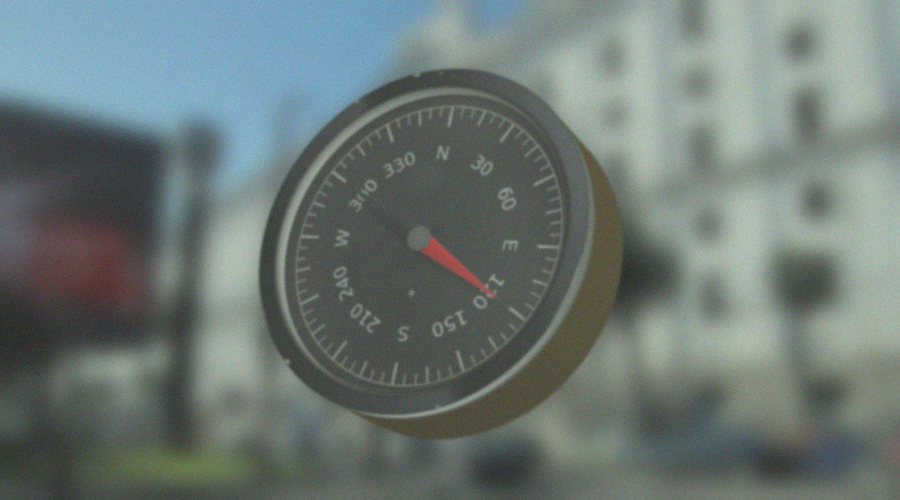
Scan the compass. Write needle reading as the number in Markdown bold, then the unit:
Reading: **120** °
